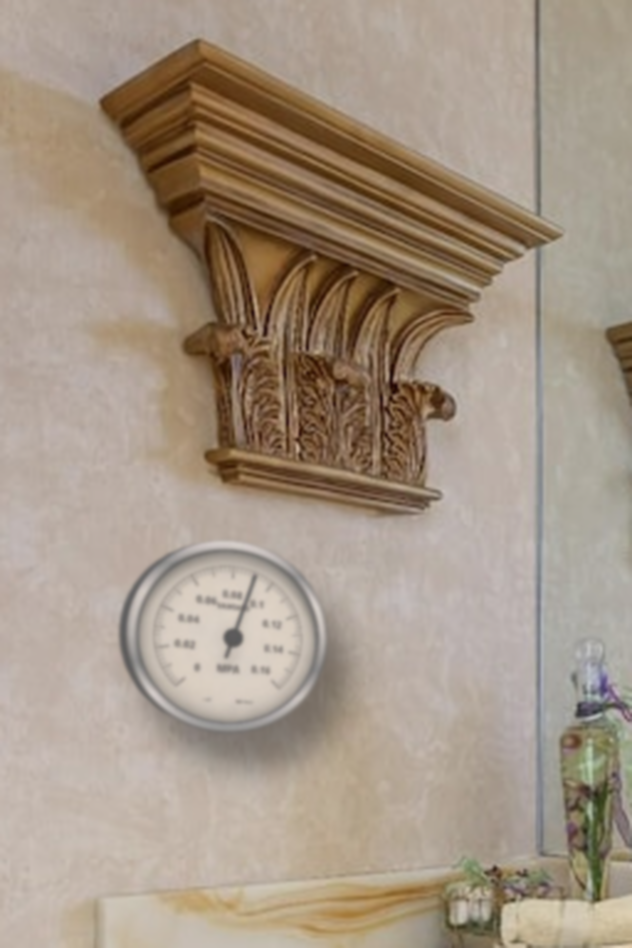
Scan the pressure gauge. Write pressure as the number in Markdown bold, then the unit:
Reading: **0.09** MPa
